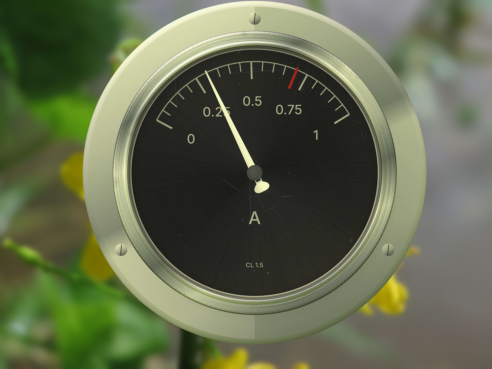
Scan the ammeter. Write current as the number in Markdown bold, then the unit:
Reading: **0.3** A
